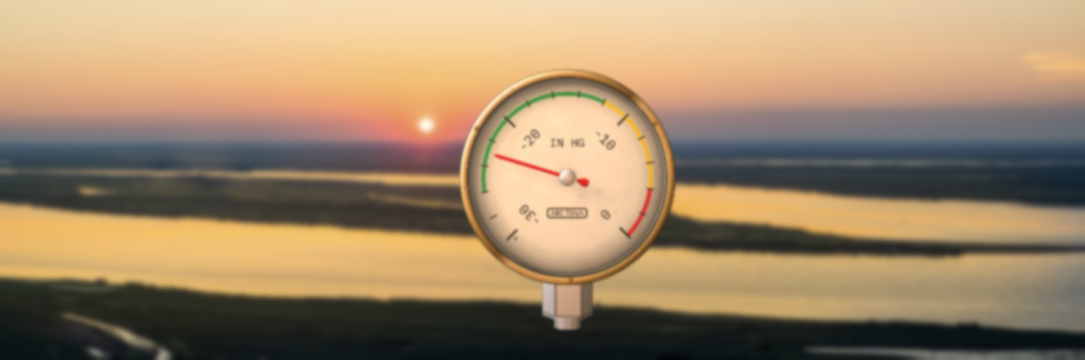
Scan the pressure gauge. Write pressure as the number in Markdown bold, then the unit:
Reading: **-23** inHg
